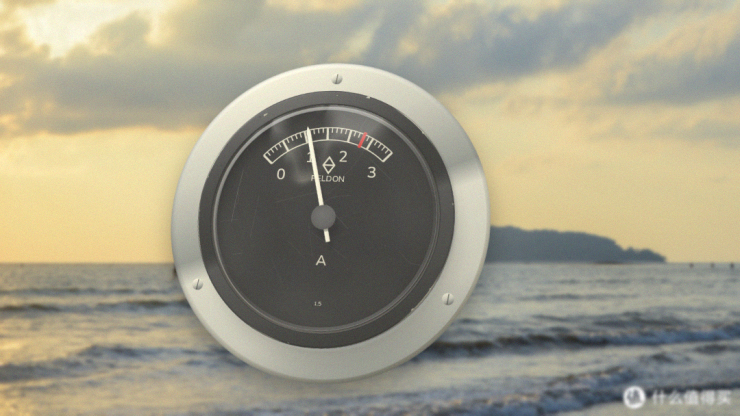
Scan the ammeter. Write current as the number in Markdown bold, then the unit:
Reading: **1.1** A
